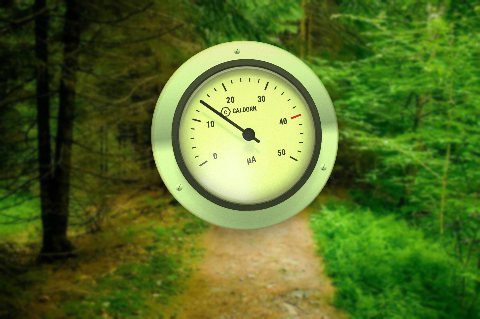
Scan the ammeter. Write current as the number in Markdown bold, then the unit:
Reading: **14** µA
